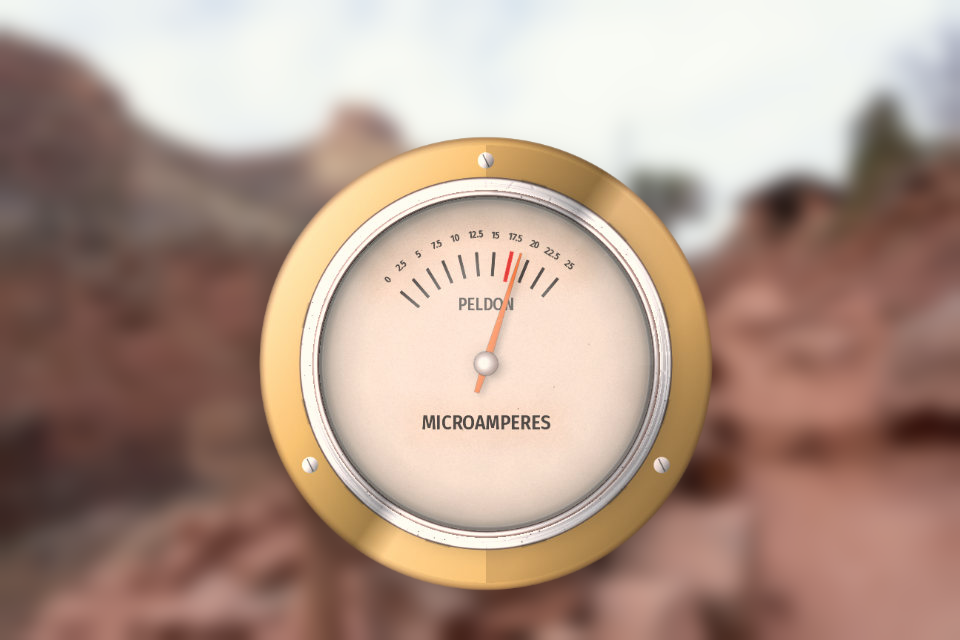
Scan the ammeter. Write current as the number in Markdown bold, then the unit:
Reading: **18.75** µA
